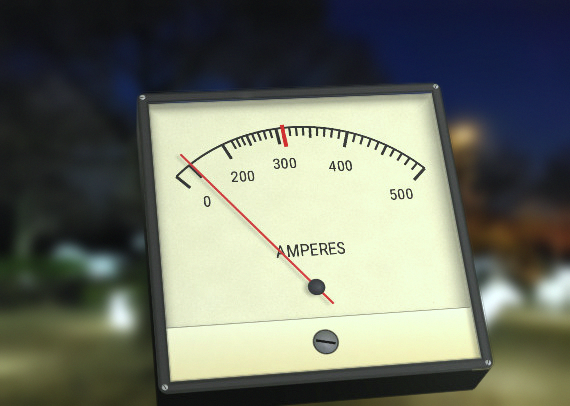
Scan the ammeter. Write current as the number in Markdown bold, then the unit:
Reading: **100** A
